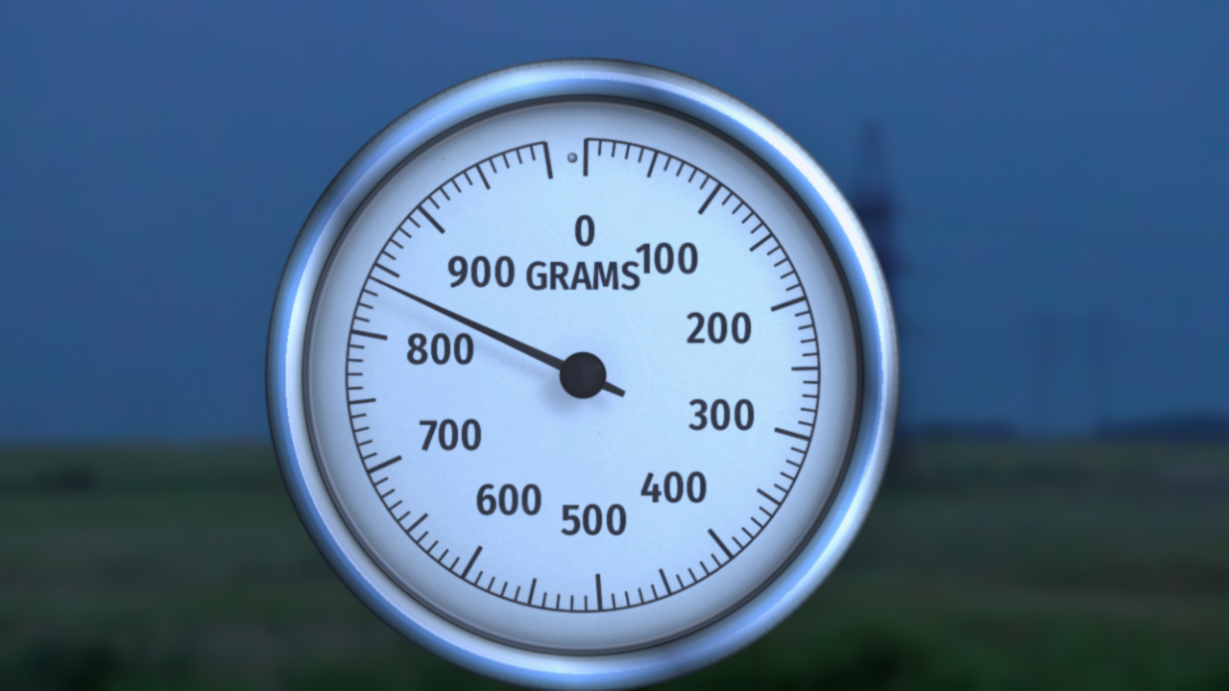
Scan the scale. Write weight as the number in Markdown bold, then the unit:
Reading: **840** g
